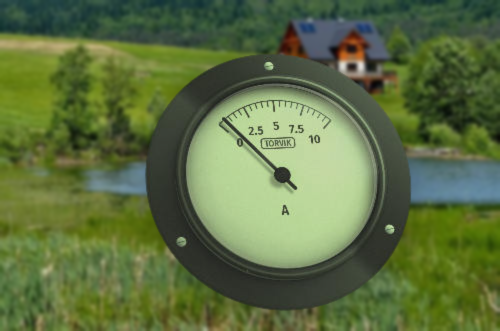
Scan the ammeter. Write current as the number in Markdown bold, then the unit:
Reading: **0.5** A
